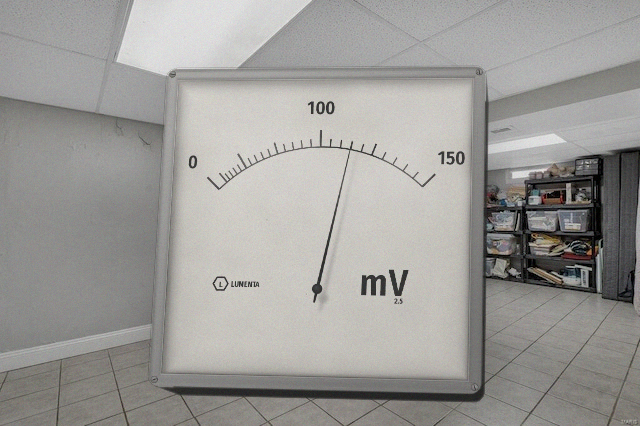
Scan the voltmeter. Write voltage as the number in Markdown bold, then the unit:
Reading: **115** mV
